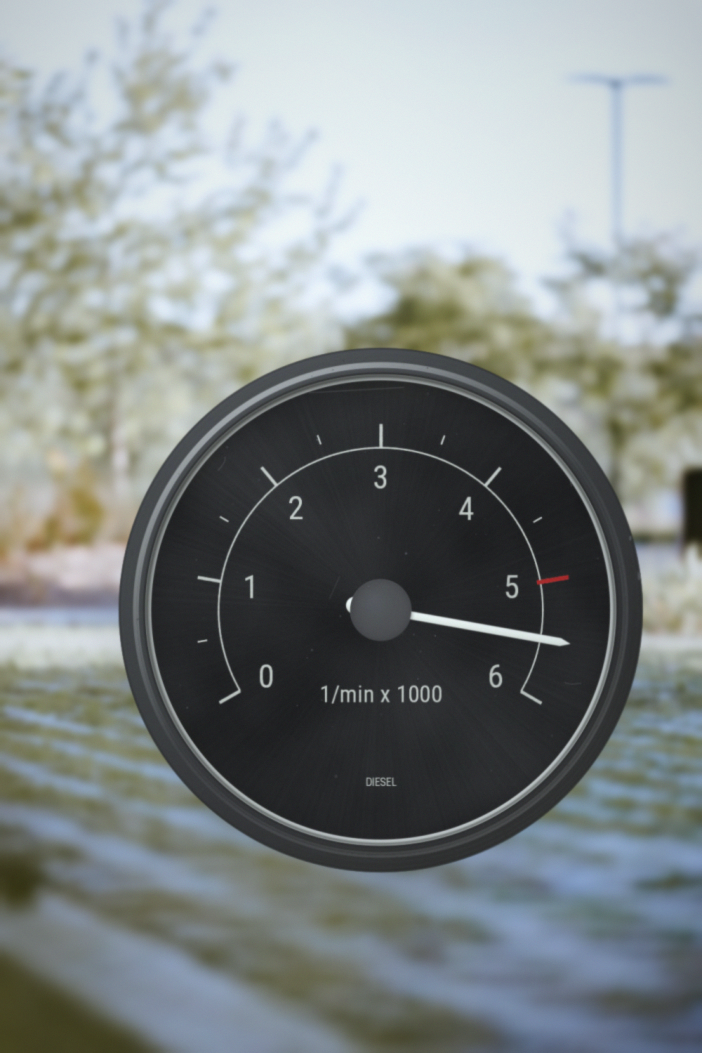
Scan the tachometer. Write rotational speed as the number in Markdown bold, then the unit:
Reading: **5500** rpm
